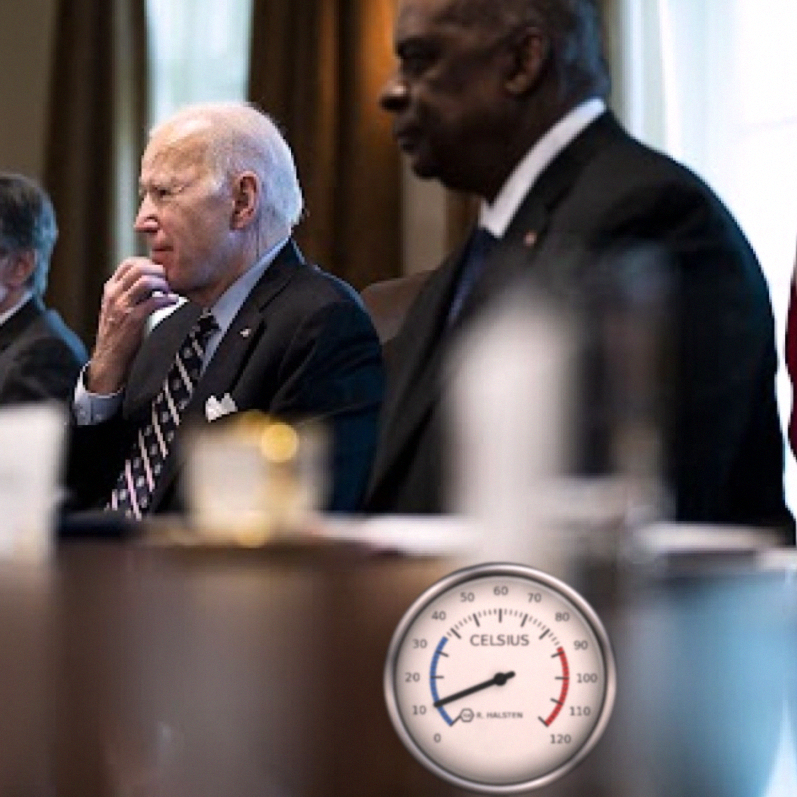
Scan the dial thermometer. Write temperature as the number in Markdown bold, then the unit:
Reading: **10** °C
